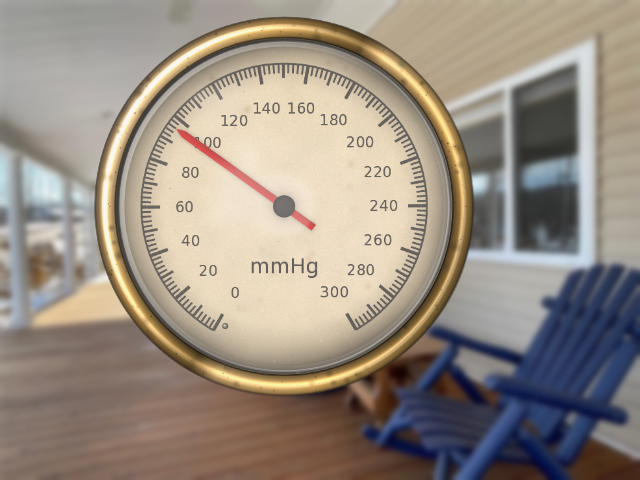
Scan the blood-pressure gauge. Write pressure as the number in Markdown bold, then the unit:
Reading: **96** mmHg
